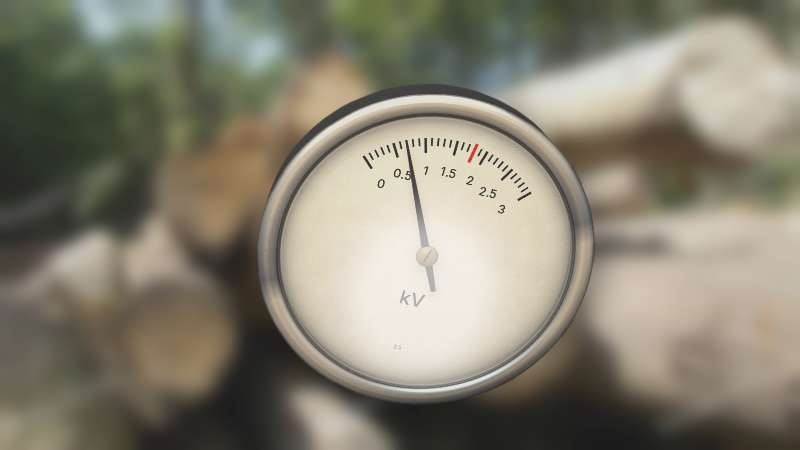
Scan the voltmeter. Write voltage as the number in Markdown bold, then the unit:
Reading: **0.7** kV
